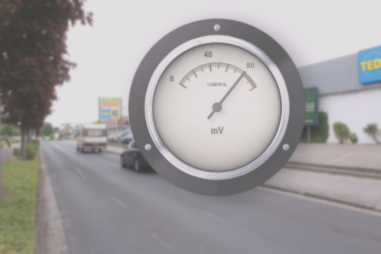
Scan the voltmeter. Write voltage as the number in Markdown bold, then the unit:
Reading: **80** mV
